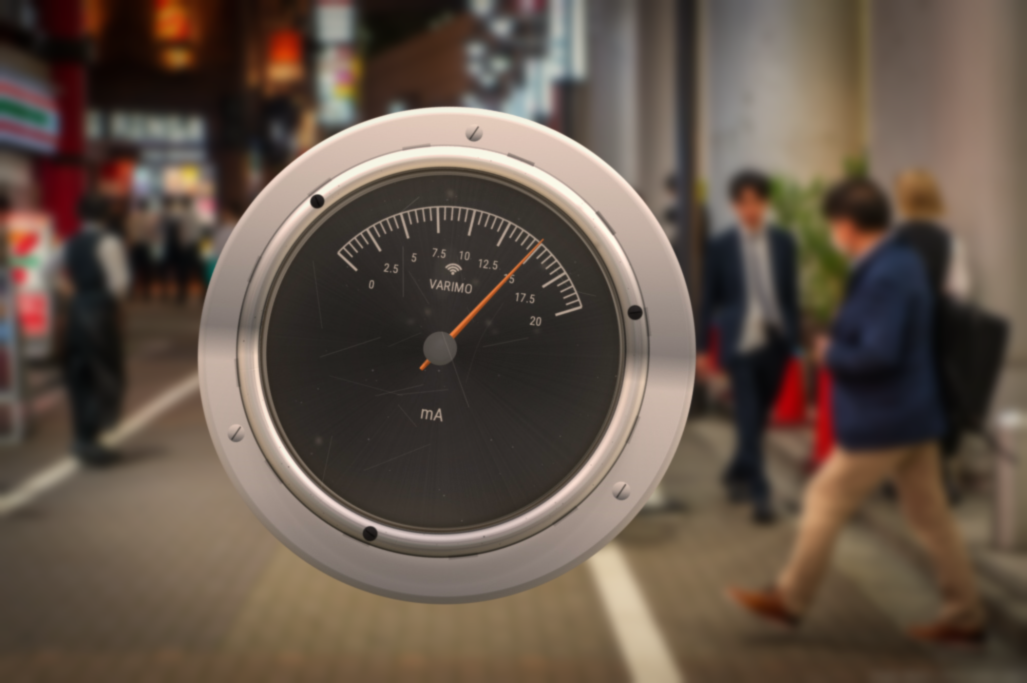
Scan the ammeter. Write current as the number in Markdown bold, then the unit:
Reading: **15** mA
